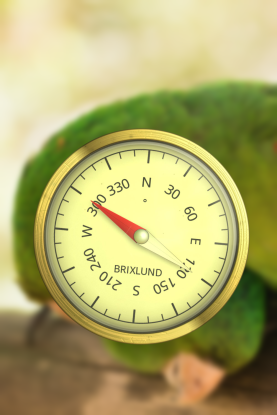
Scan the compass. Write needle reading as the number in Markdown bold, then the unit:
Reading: **300** °
